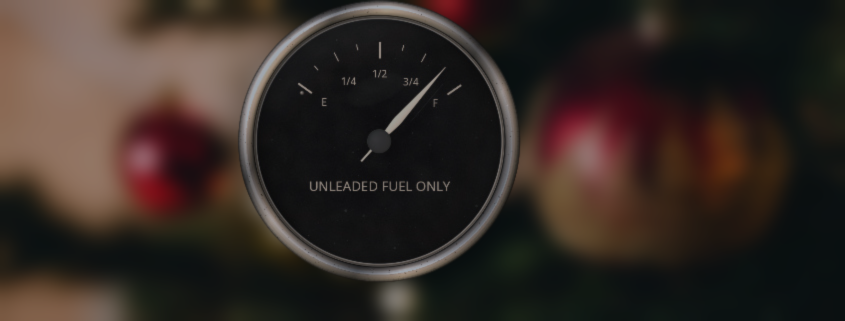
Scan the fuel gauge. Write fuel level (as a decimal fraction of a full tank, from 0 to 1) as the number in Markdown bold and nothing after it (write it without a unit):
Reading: **0.875**
